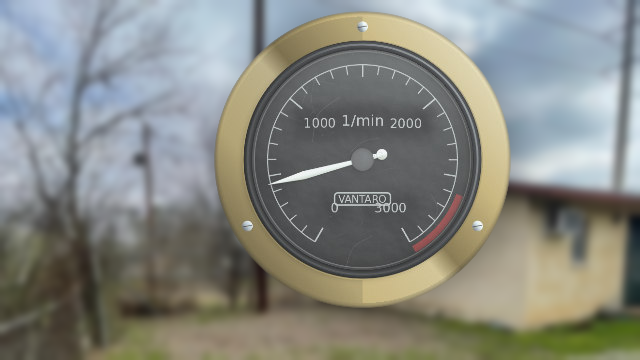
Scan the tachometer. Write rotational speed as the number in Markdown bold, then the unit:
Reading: **450** rpm
